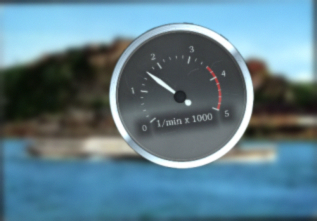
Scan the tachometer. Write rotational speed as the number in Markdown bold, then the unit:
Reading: **1600** rpm
